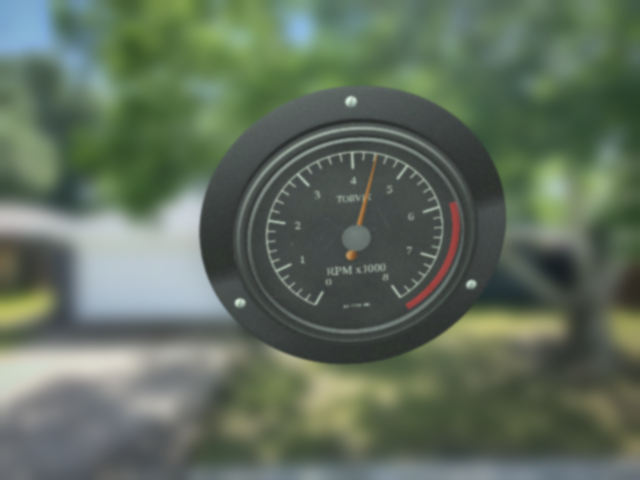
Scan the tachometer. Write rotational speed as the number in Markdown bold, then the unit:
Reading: **4400** rpm
